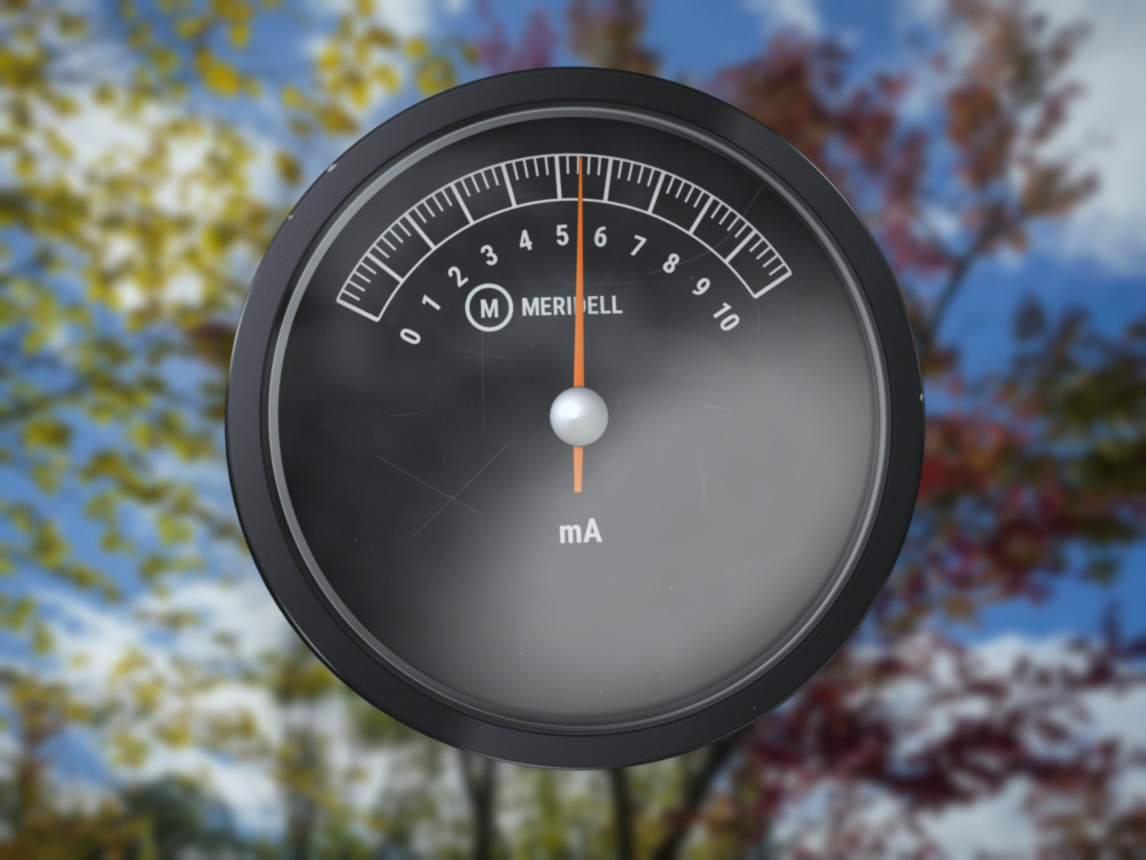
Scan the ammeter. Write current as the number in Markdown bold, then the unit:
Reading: **5.4** mA
